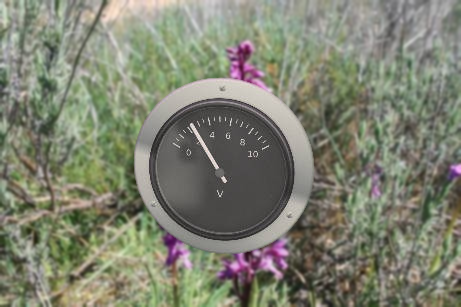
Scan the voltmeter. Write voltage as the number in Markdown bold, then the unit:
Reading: **2.5** V
